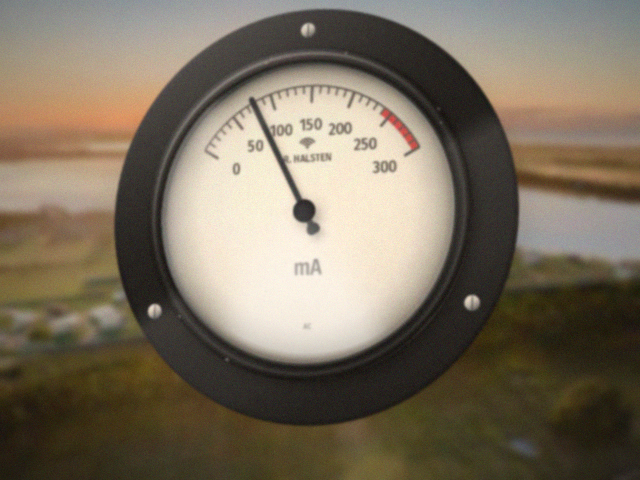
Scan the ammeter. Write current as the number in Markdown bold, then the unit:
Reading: **80** mA
